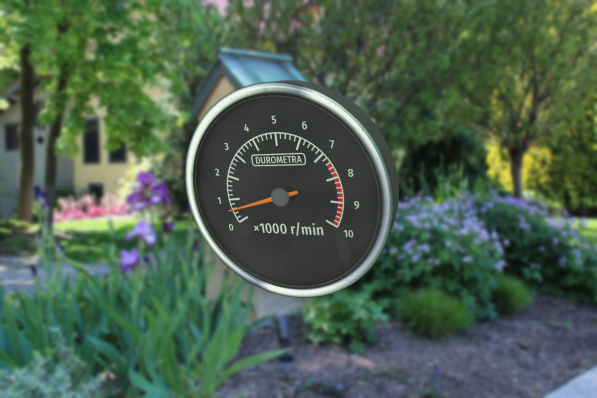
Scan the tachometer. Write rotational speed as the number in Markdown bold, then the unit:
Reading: **600** rpm
